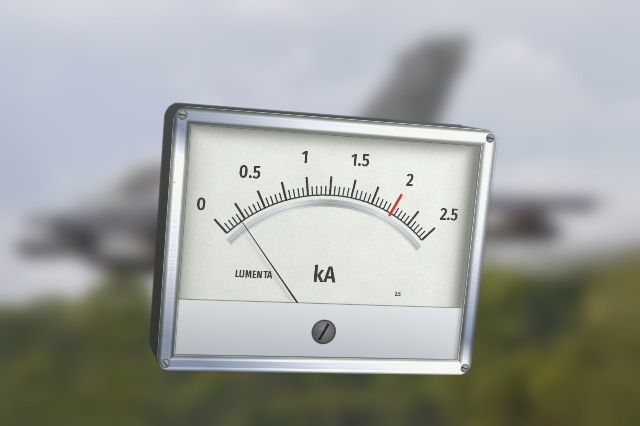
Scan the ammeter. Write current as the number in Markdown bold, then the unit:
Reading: **0.2** kA
